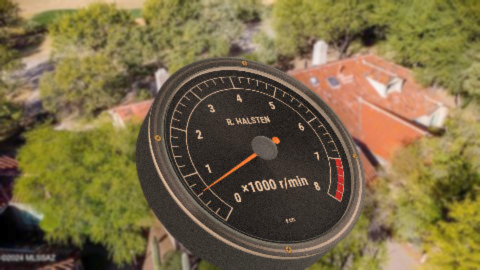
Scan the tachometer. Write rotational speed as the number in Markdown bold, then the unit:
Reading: **600** rpm
